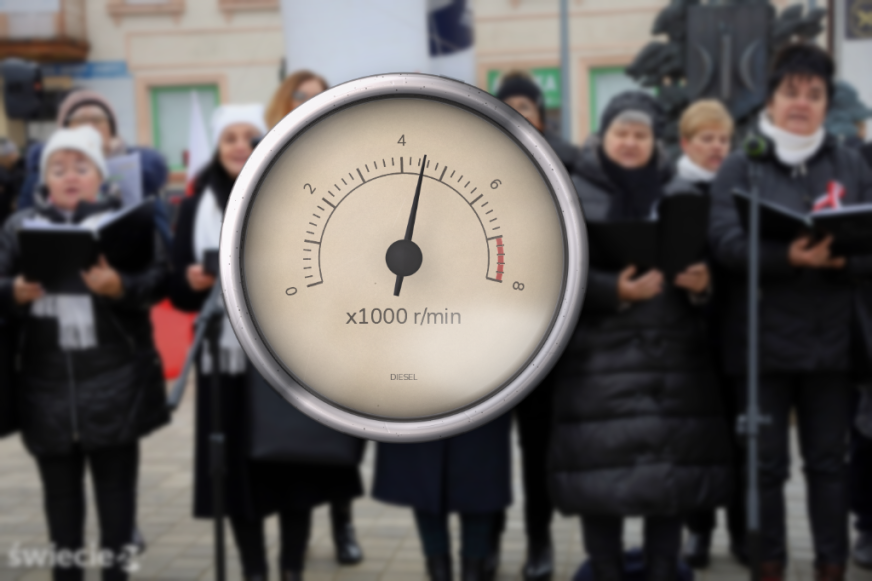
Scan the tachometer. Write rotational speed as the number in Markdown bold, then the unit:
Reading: **4500** rpm
